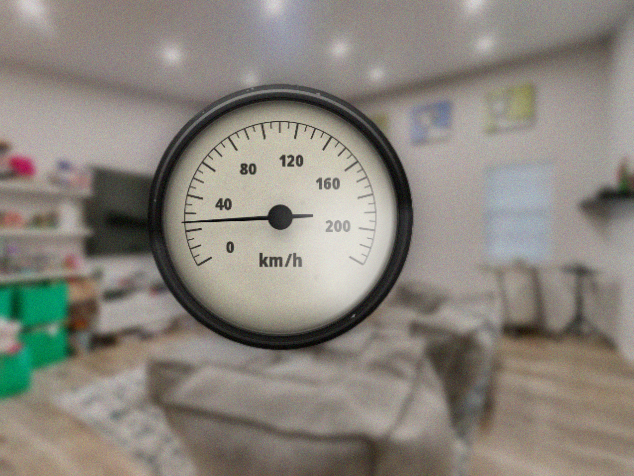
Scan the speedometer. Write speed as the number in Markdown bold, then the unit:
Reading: **25** km/h
